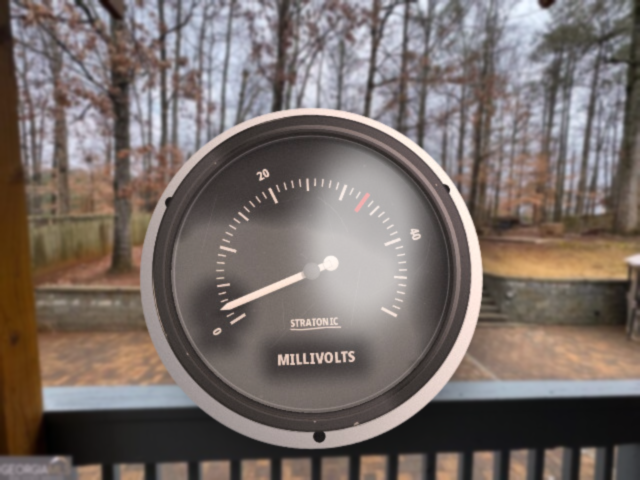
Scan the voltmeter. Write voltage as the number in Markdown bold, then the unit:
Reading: **2** mV
